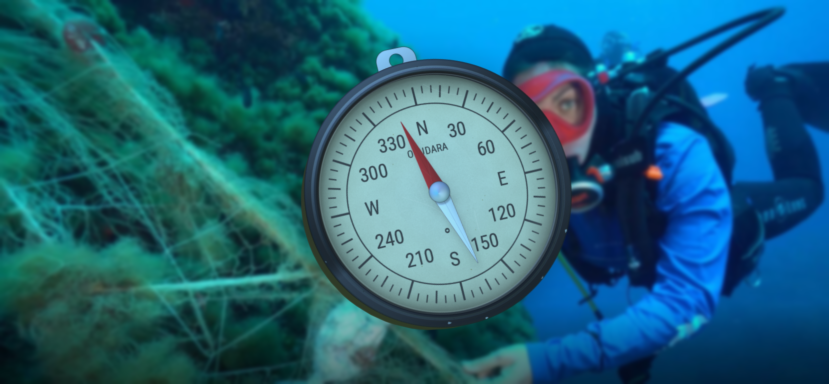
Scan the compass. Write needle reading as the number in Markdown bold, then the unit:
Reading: **345** °
